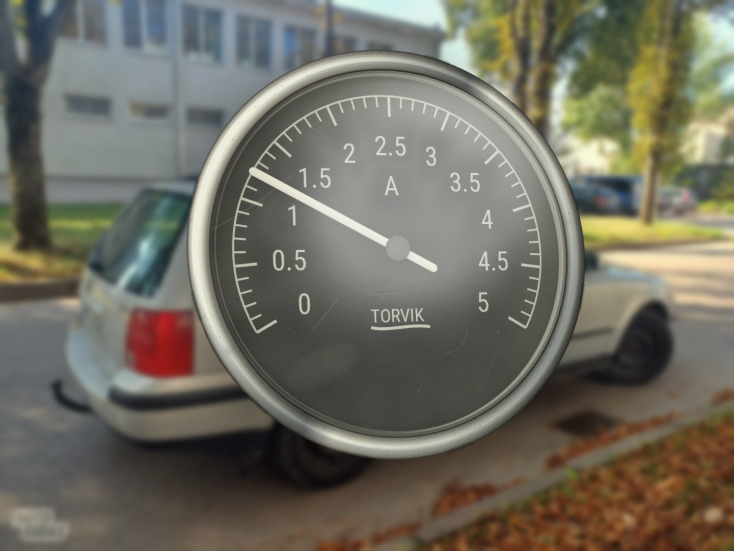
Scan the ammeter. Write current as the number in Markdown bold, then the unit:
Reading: **1.2** A
